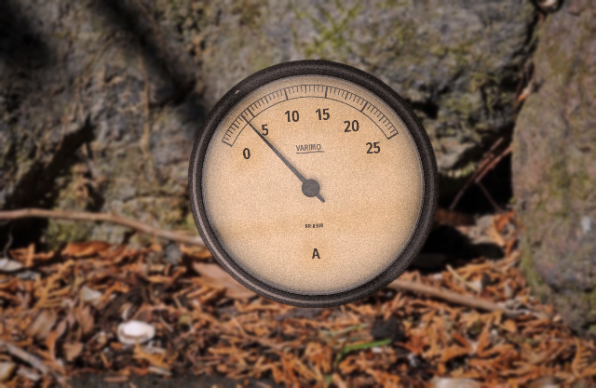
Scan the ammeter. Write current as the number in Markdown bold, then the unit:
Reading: **4** A
